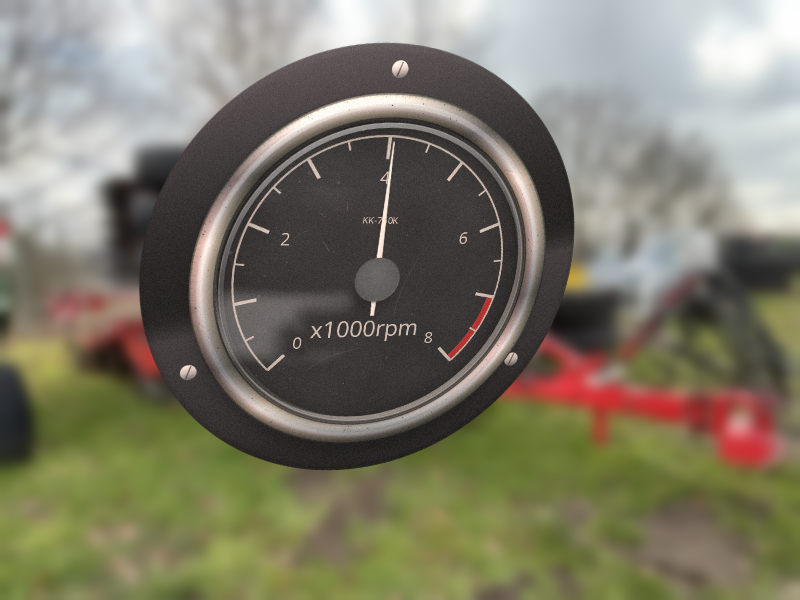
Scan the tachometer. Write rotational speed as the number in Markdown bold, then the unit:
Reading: **4000** rpm
